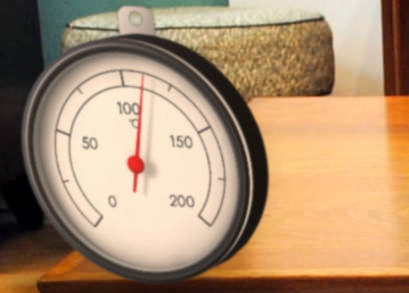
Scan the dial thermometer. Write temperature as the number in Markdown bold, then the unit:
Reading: **112.5** °C
